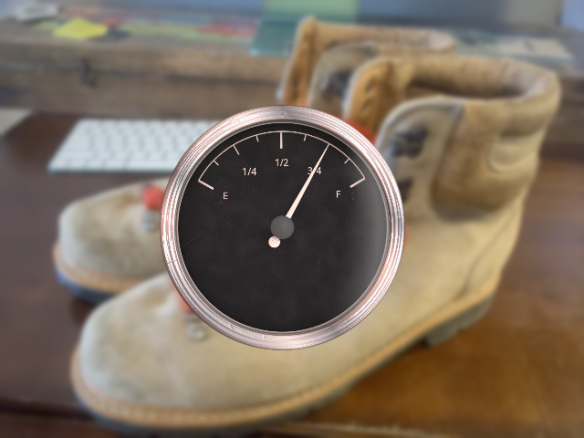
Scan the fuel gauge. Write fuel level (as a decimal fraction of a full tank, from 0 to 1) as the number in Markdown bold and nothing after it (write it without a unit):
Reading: **0.75**
